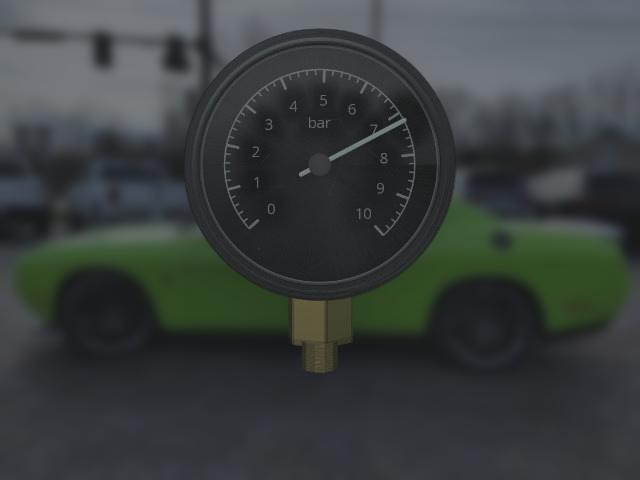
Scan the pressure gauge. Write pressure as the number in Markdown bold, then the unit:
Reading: **7.2** bar
